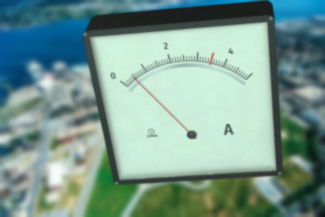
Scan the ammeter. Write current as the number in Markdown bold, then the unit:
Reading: **0.5** A
